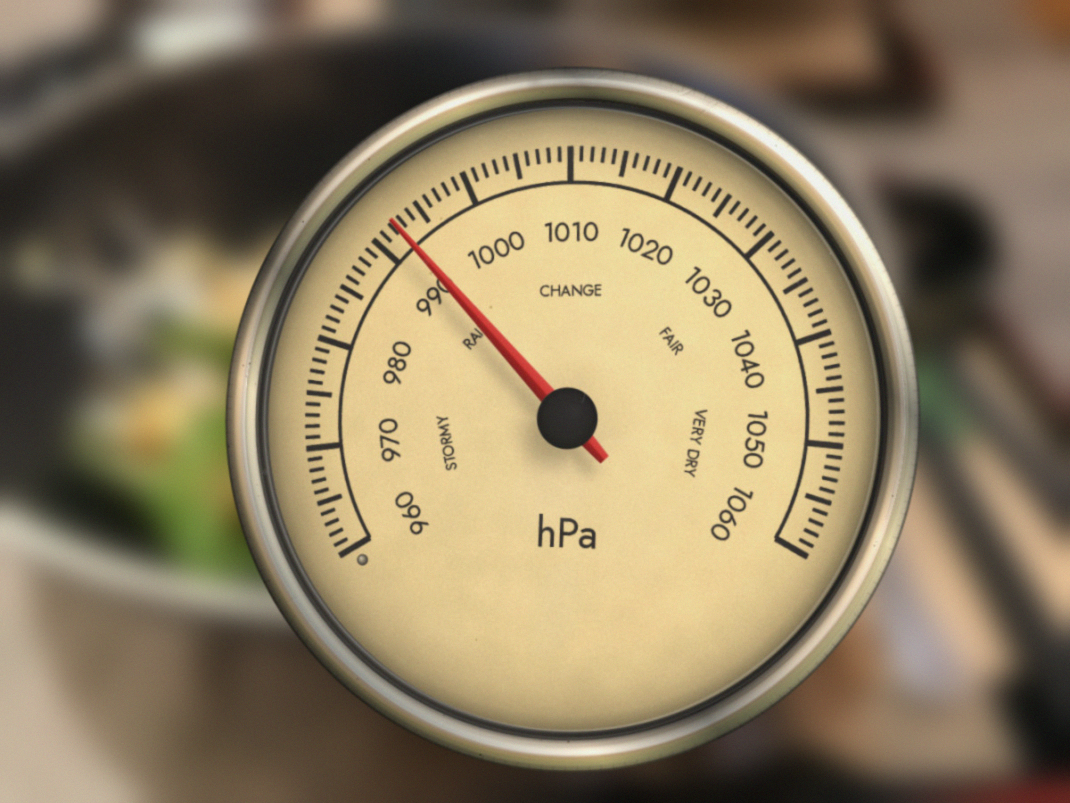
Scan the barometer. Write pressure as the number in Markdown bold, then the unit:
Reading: **992.5** hPa
